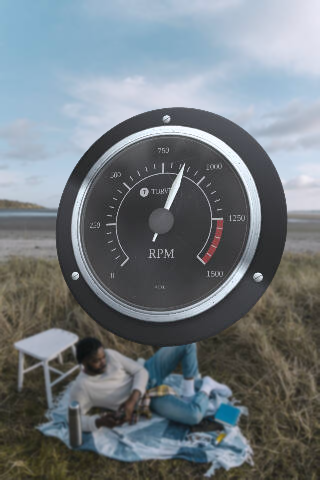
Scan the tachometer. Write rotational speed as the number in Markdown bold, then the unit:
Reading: **875** rpm
